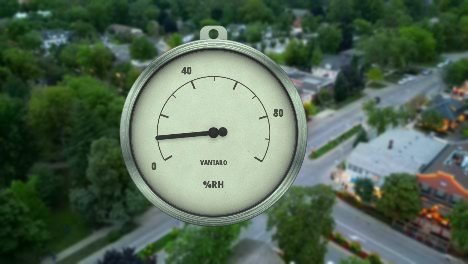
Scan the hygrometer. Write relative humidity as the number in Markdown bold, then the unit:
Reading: **10** %
